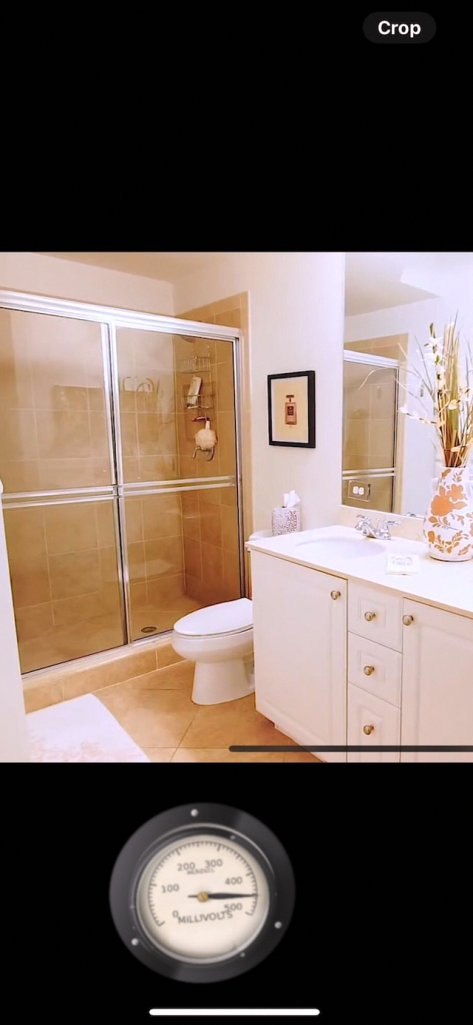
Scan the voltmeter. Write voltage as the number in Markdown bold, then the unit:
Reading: **450** mV
